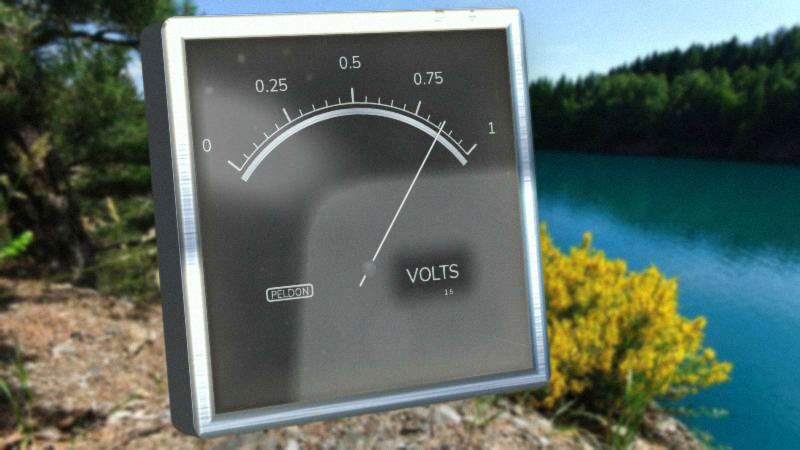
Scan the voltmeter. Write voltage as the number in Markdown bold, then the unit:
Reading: **0.85** V
